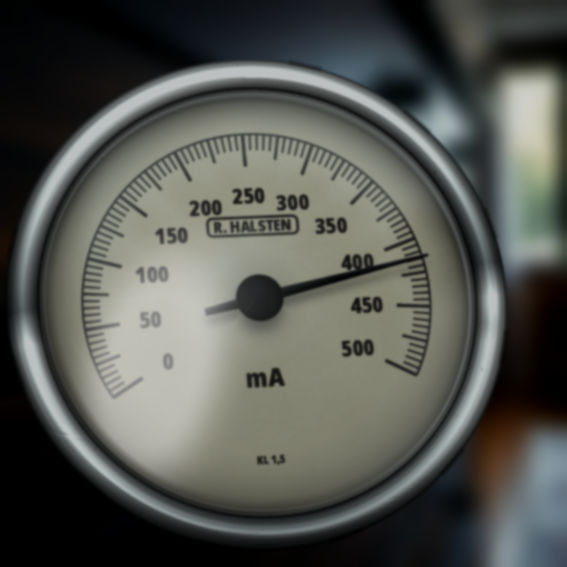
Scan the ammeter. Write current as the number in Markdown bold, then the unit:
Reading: **415** mA
